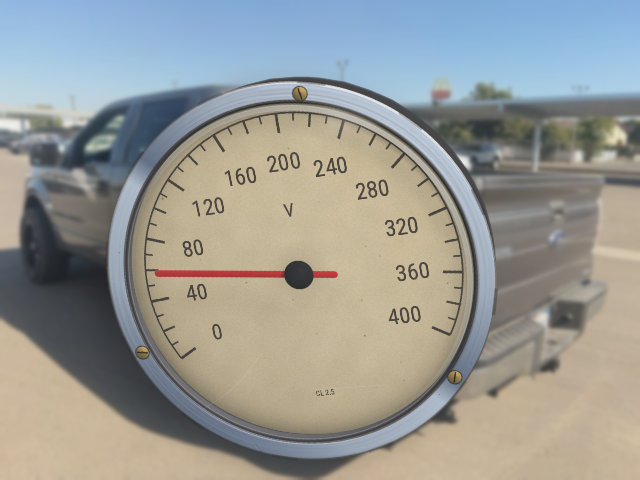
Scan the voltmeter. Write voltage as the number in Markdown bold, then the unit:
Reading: **60** V
